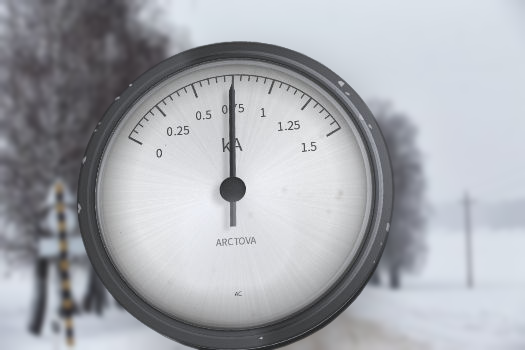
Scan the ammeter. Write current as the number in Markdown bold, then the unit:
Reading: **0.75** kA
